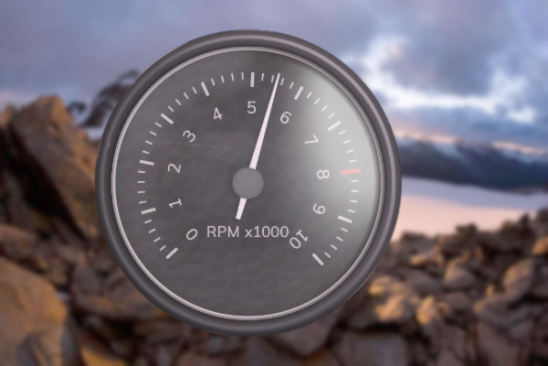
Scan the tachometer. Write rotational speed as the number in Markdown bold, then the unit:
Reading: **5500** rpm
